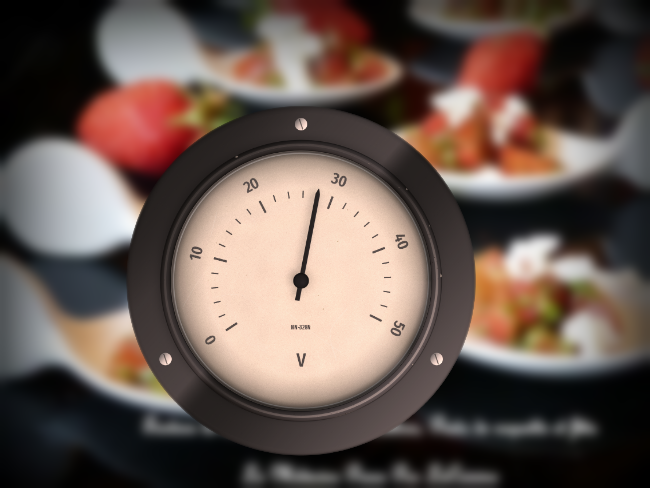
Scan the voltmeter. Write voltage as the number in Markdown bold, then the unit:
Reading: **28** V
